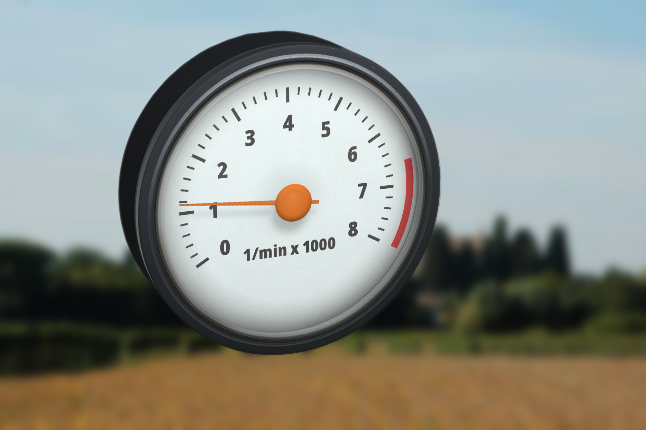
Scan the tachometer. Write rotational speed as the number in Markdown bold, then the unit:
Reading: **1200** rpm
